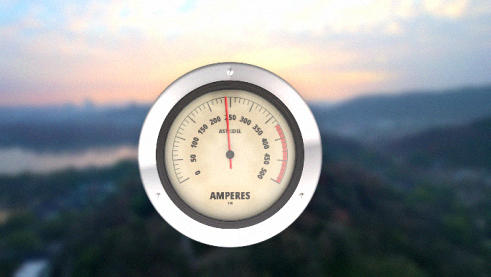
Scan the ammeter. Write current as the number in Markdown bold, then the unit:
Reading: **240** A
